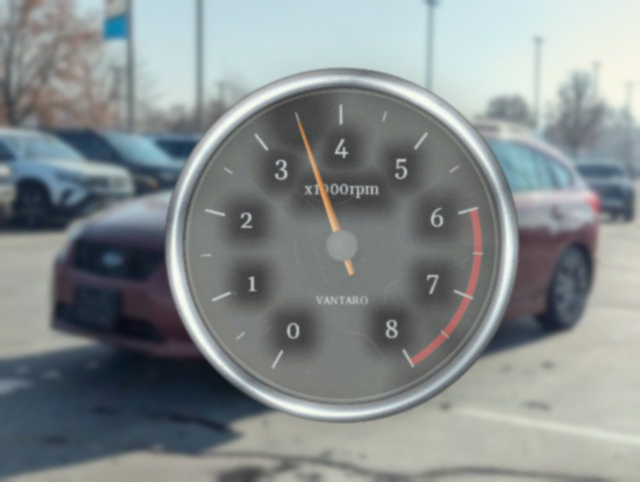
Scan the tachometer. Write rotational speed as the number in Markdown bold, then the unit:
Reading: **3500** rpm
